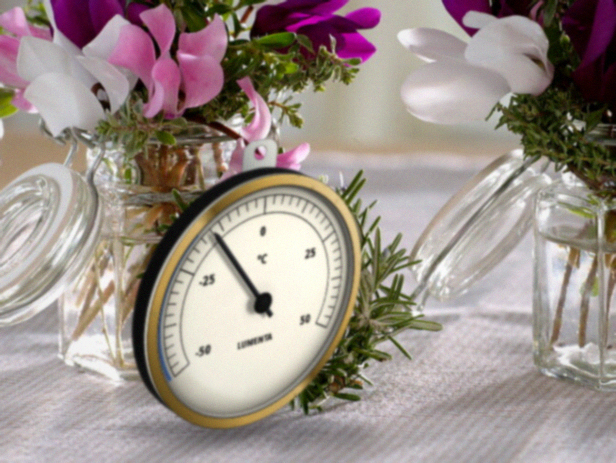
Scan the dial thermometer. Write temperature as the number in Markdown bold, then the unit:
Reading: **-15** °C
